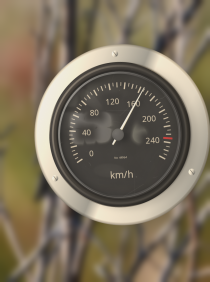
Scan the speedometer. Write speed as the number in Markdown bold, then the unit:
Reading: **165** km/h
